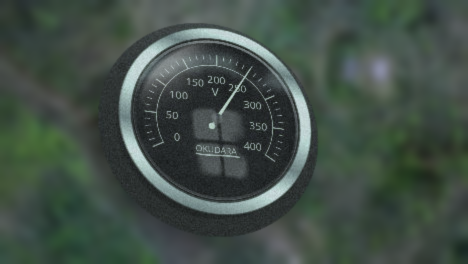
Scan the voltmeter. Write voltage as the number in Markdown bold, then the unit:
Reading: **250** V
